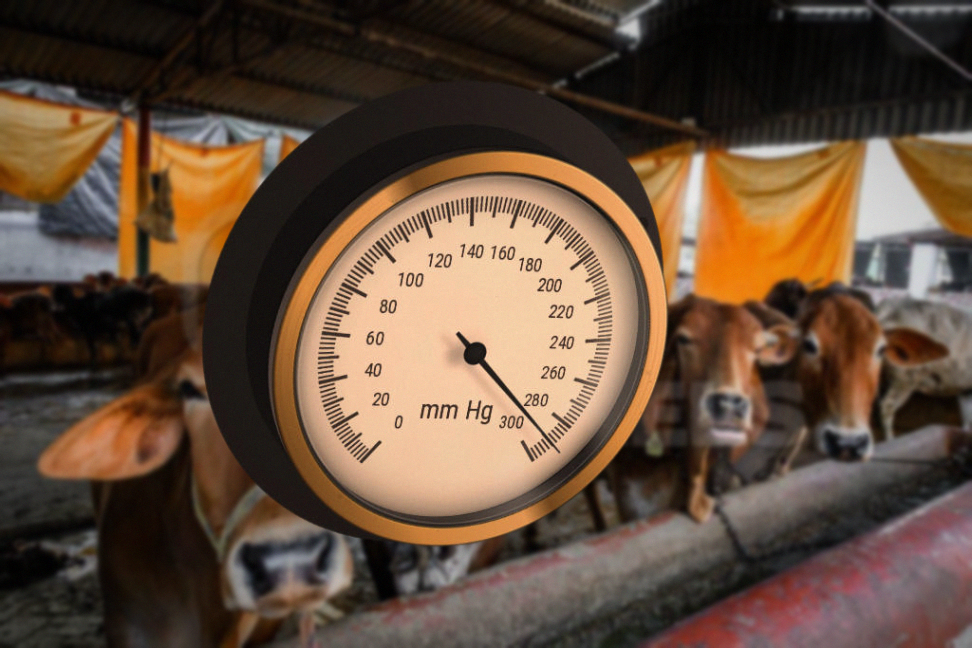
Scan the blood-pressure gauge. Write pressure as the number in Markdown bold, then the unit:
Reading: **290** mmHg
